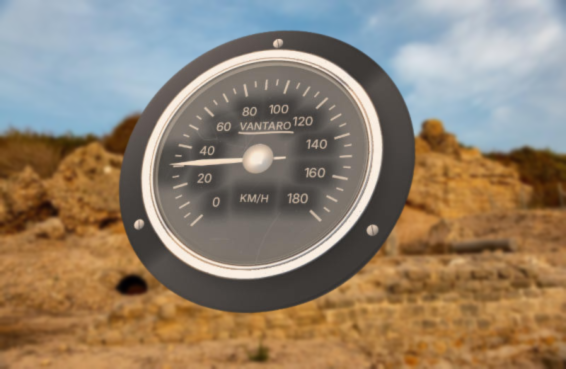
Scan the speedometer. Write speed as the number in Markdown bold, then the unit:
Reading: **30** km/h
